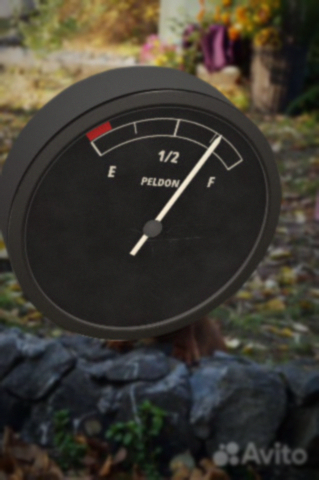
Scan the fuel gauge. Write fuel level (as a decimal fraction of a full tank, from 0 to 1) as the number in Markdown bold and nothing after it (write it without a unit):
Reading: **0.75**
